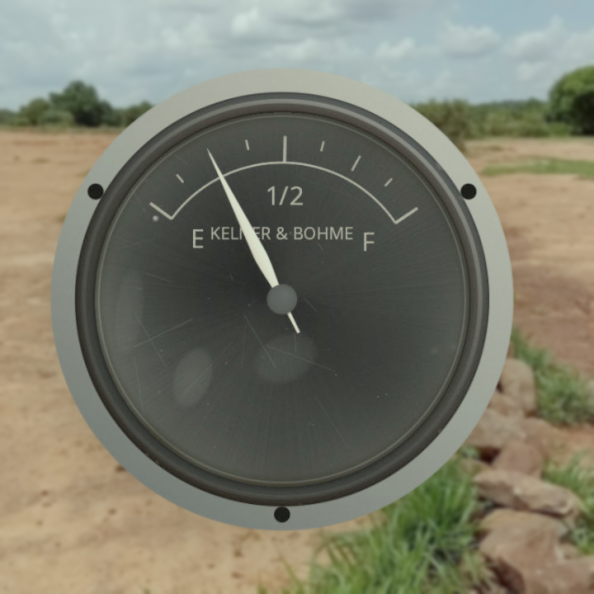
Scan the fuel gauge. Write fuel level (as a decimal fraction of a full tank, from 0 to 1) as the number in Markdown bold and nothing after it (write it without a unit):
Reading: **0.25**
